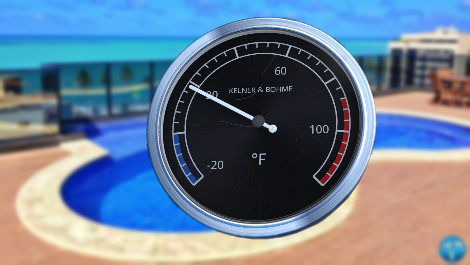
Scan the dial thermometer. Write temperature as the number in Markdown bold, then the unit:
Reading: **18** °F
